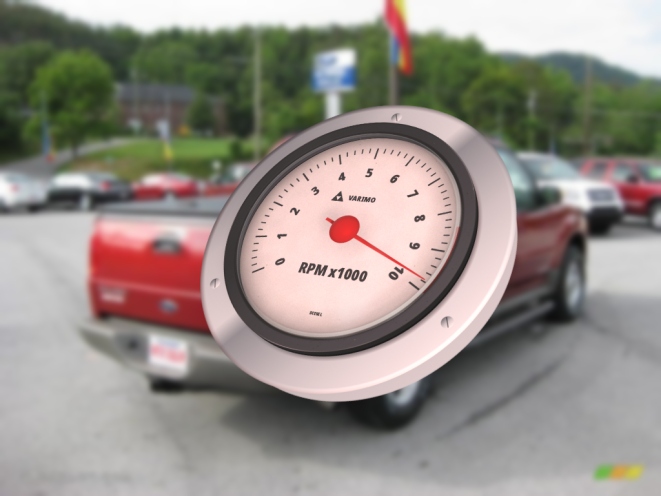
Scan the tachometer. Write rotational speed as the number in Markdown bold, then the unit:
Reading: **9800** rpm
